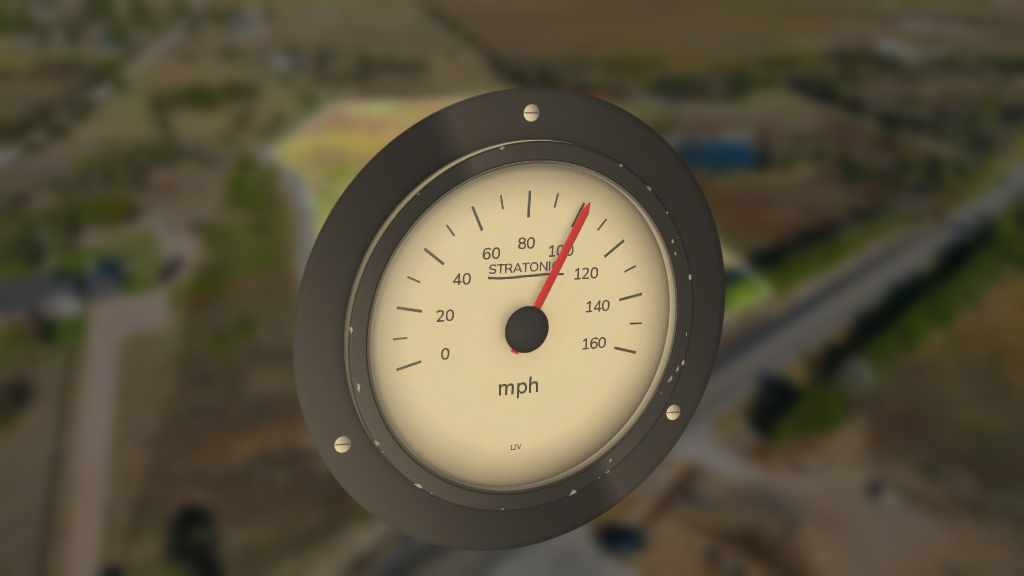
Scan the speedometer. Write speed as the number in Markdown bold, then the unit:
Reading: **100** mph
